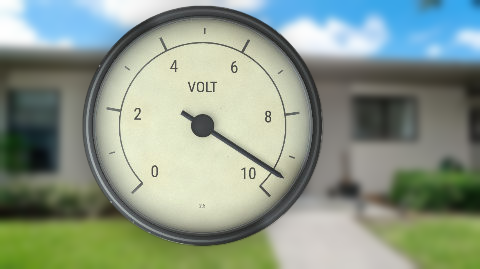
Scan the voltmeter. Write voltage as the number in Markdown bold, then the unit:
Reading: **9.5** V
